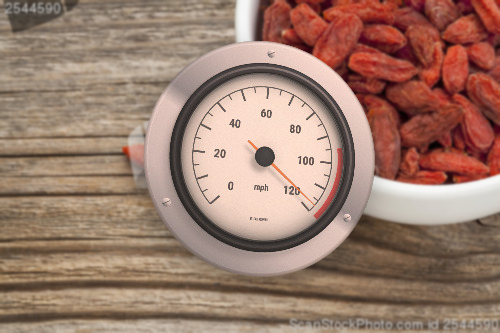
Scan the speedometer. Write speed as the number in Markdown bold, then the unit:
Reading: **117.5** mph
